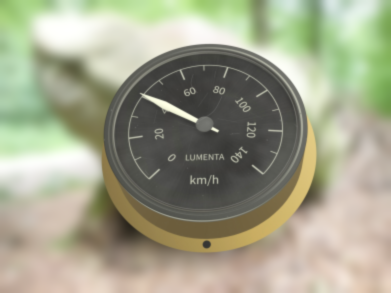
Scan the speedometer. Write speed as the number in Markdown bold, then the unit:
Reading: **40** km/h
